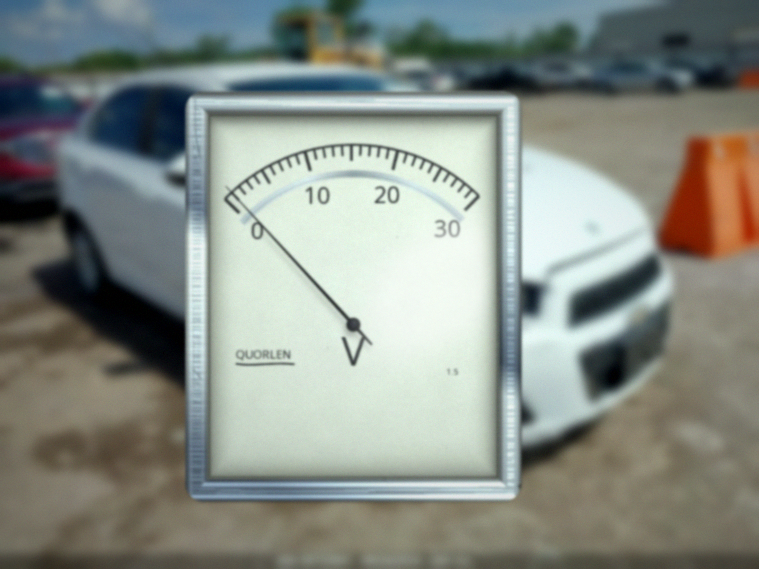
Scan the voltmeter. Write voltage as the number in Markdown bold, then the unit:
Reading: **1** V
